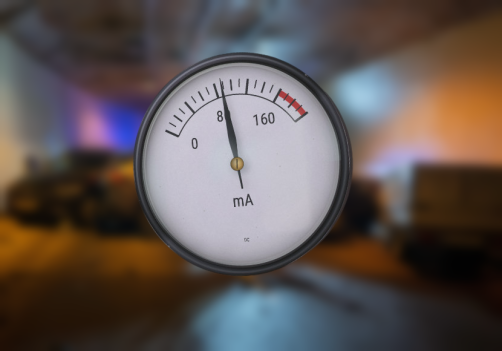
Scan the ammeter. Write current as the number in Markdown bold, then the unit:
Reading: **90** mA
